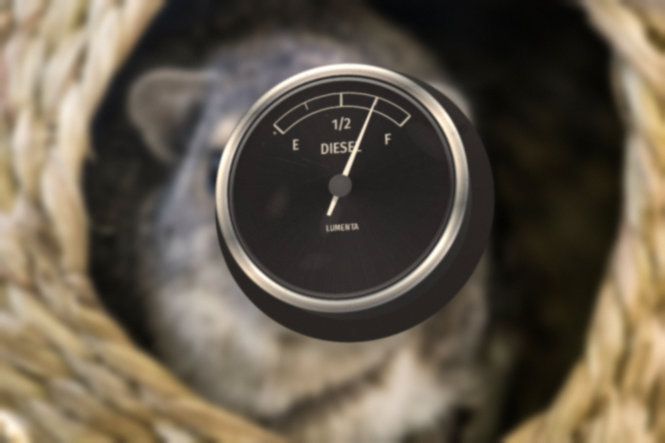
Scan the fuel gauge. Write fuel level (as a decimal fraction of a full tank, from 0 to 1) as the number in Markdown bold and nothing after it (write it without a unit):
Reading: **0.75**
